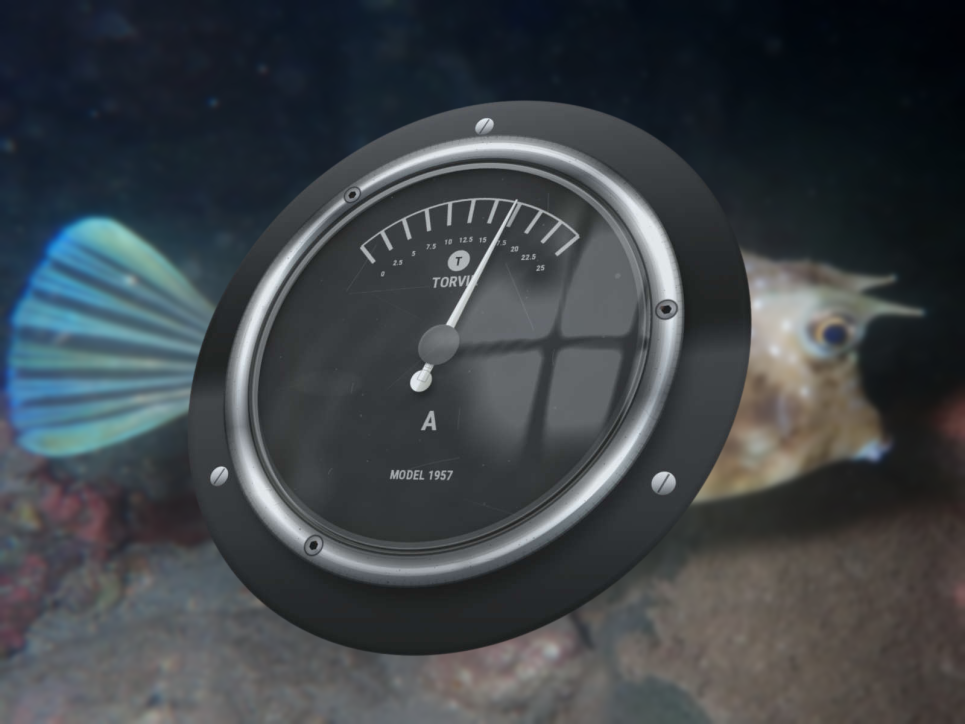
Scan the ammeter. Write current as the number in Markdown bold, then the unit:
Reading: **17.5** A
